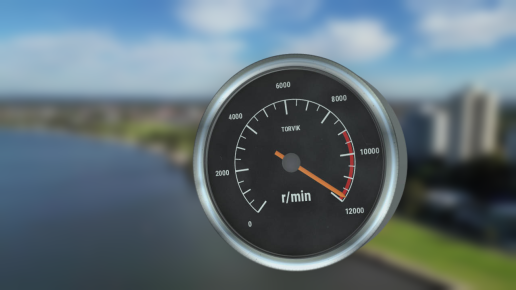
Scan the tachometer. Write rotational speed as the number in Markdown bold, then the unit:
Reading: **11750** rpm
